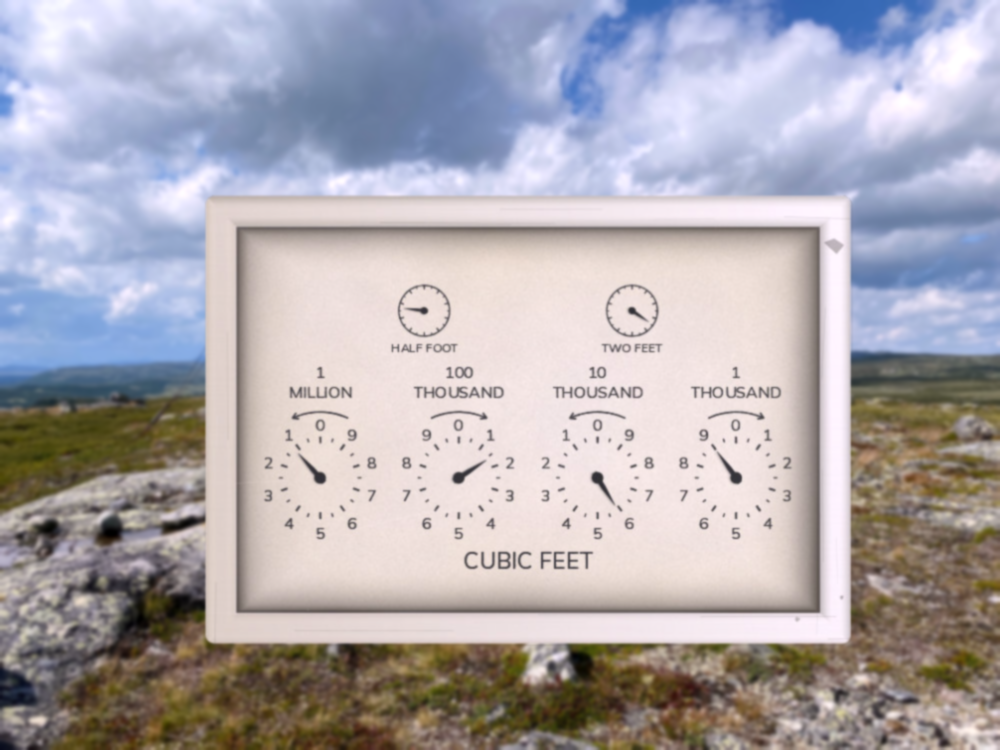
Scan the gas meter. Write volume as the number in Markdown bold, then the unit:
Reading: **115900** ft³
